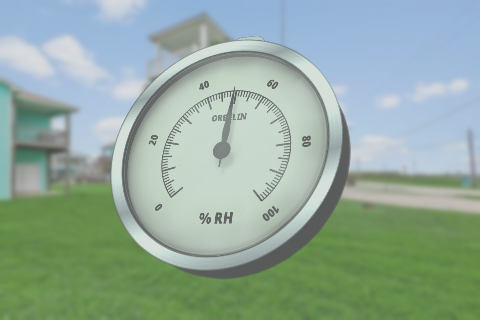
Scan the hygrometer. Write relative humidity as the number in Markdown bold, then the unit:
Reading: **50** %
